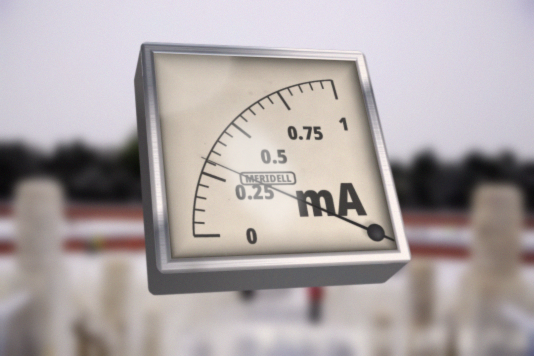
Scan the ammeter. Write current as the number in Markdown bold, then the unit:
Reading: **0.3** mA
